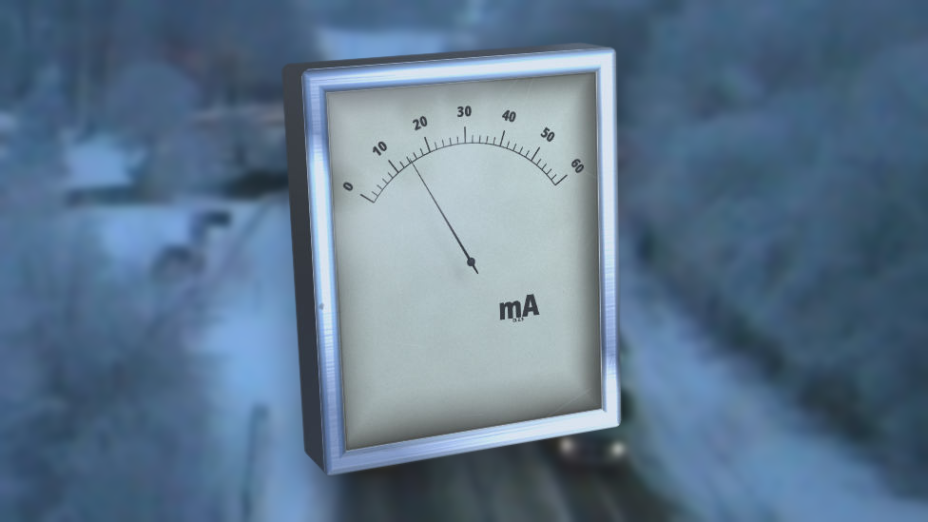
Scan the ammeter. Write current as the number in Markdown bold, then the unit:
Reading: **14** mA
